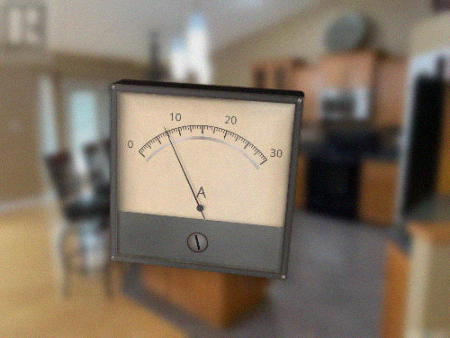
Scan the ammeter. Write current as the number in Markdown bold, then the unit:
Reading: **7.5** A
